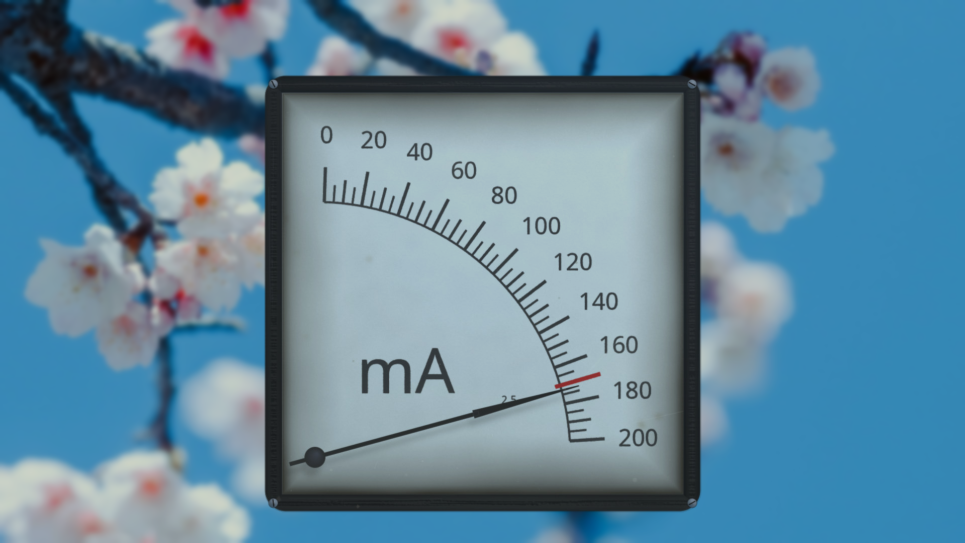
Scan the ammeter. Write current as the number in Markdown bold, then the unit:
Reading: **172.5** mA
